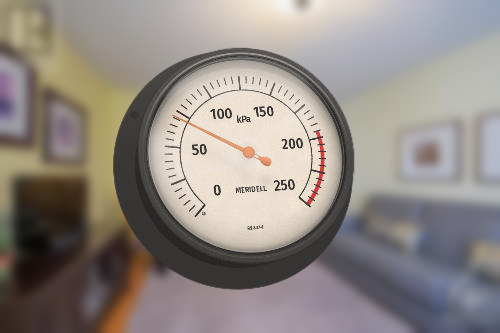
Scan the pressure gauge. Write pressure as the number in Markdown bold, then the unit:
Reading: **70** kPa
